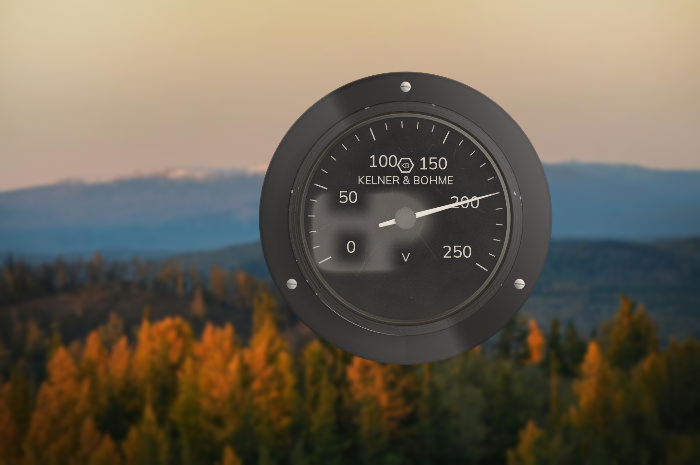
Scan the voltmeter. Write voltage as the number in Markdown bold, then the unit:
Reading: **200** V
